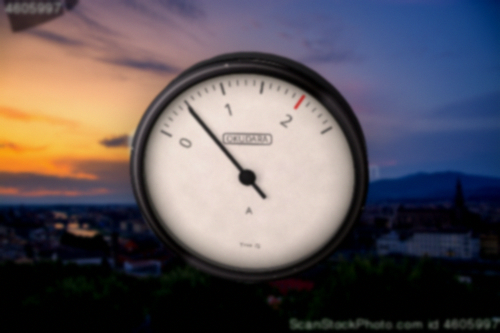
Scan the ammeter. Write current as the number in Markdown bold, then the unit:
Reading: **0.5** A
